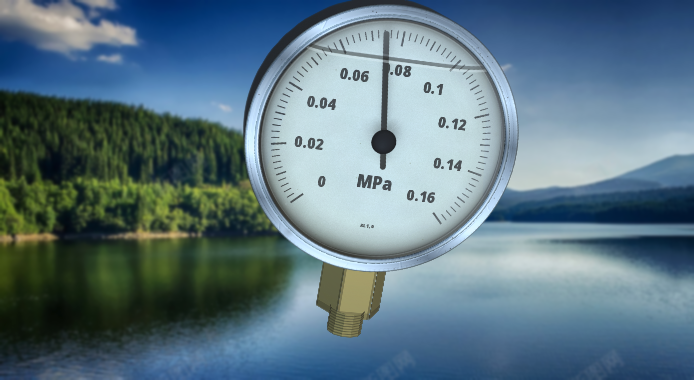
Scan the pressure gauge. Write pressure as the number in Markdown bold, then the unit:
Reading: **0.074** MPa
